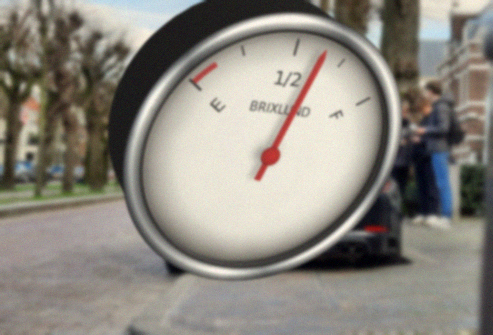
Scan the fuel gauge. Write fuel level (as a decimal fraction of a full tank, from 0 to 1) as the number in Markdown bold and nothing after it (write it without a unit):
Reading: **0.625**
